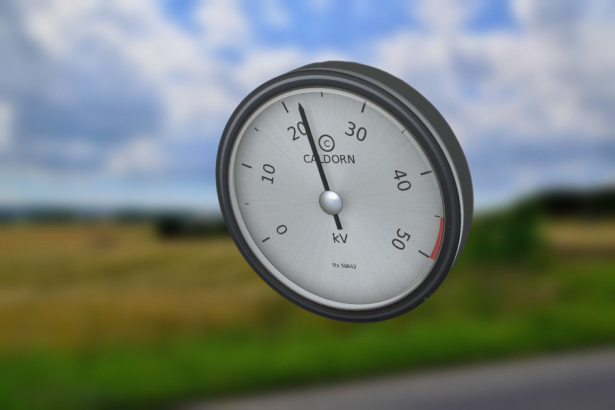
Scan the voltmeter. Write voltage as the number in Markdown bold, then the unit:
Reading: **22.5** kV
